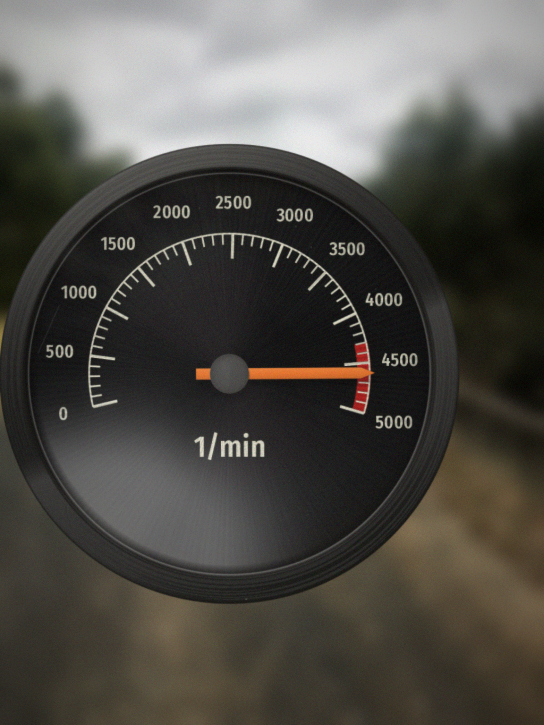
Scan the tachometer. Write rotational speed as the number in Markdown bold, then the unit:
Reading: **4600** rpm
